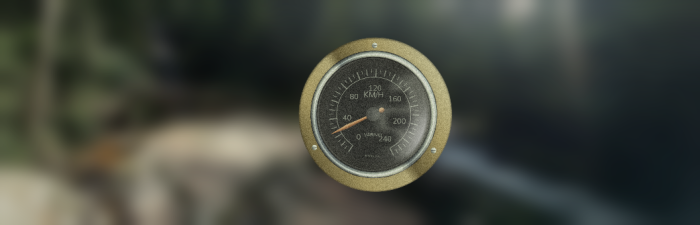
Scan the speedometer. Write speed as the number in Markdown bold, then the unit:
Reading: **25** km/h
